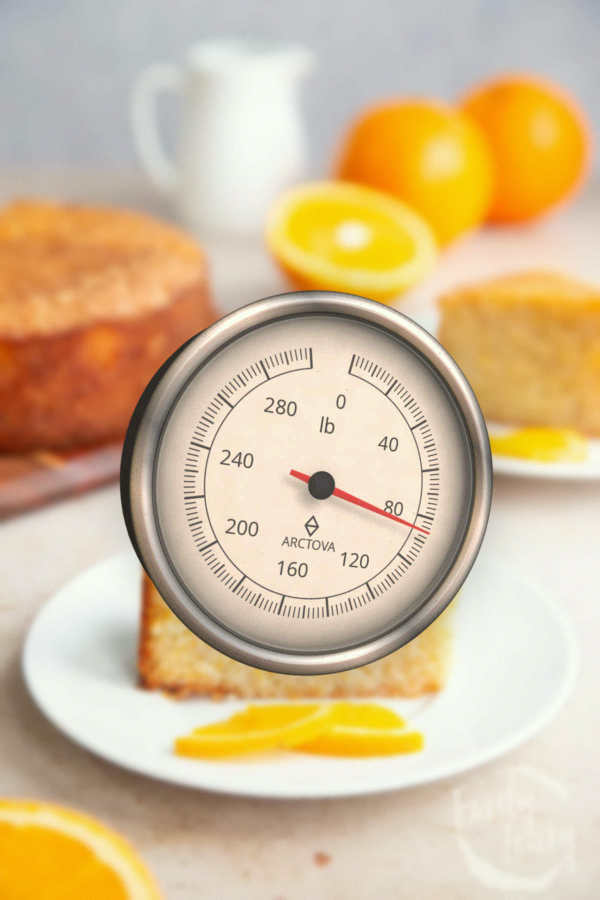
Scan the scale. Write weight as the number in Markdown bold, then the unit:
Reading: **86** lb
